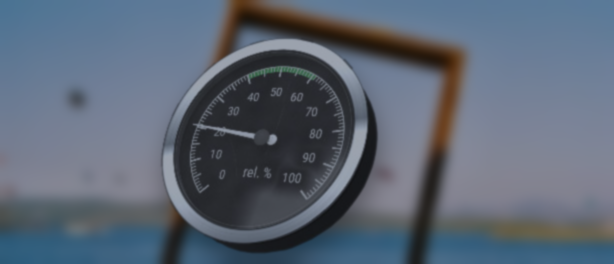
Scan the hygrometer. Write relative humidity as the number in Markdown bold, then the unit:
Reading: **20** %
